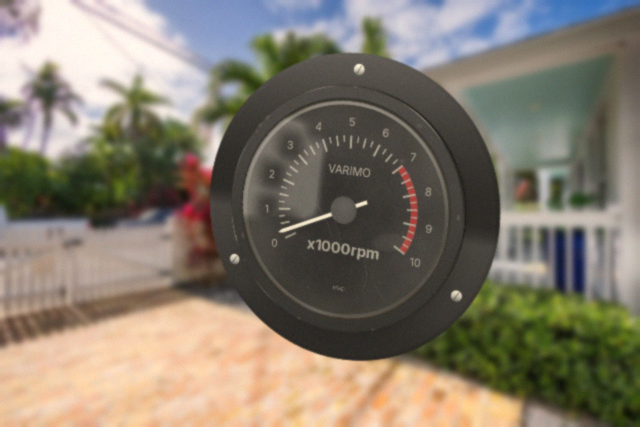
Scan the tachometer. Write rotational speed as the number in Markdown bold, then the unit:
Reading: **250** rpm
